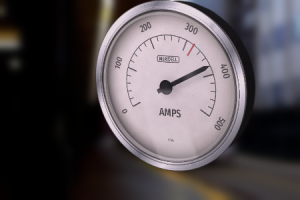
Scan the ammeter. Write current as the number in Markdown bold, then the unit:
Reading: **380** A
